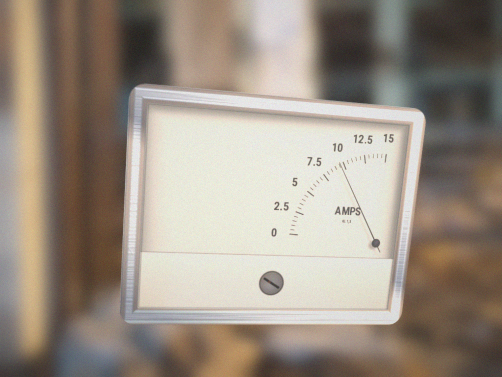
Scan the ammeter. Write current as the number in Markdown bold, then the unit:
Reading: **9.5** A
